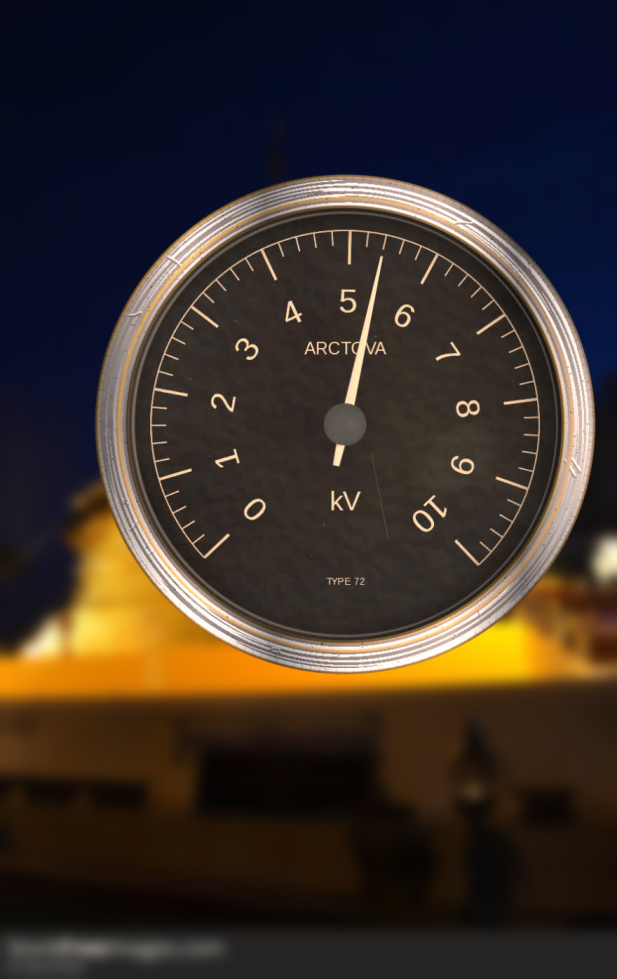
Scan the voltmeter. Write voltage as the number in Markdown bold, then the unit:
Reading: **5.4** kV
